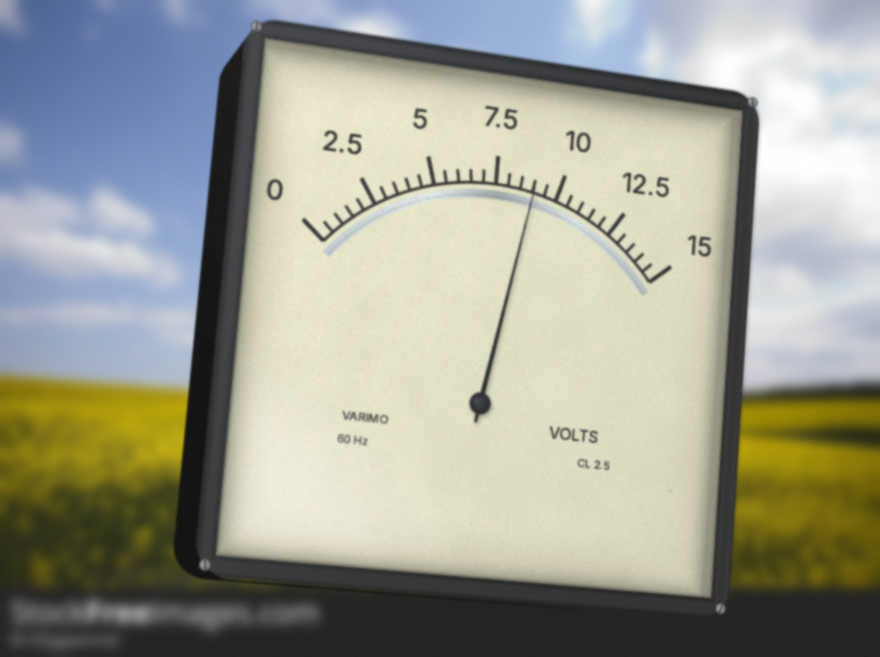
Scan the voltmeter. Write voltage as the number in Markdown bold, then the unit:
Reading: **9** V
